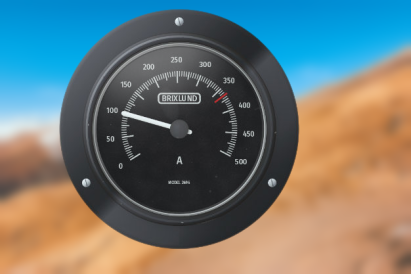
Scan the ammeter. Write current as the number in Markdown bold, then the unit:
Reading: **100** A
